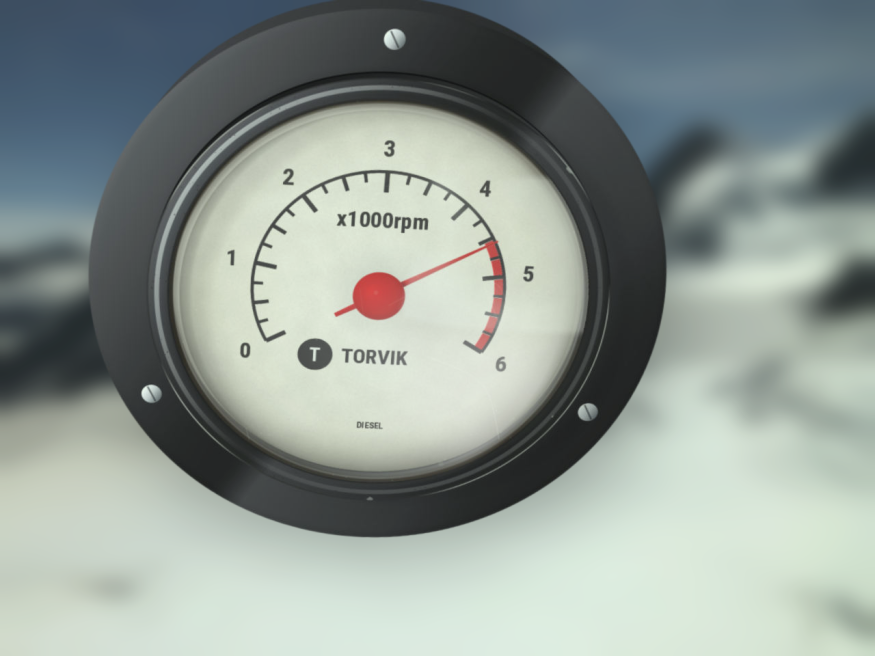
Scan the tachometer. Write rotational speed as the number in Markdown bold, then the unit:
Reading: **4500** rpm
